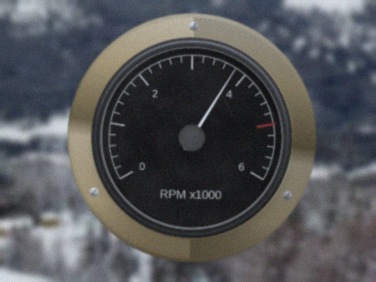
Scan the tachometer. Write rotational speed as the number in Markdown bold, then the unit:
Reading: **3800** rpm
